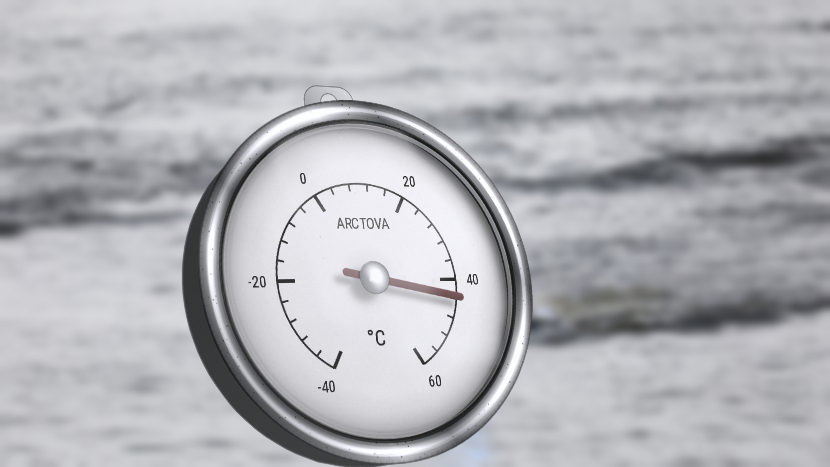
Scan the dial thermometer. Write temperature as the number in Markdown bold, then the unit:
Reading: **44** °C
